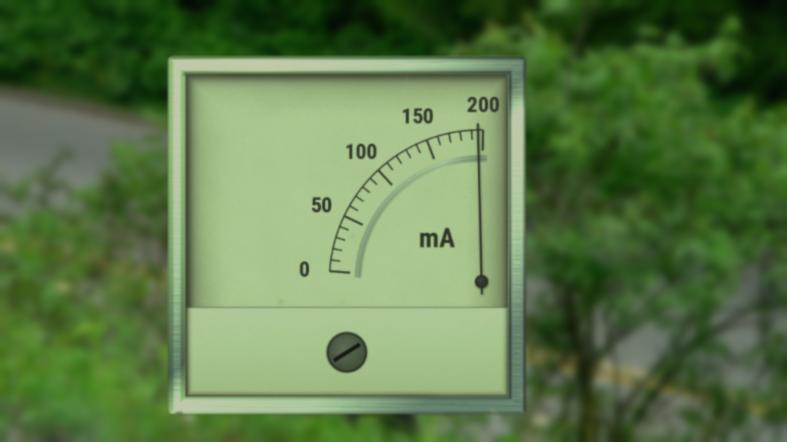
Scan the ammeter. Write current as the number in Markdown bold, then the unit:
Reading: **195** mA
